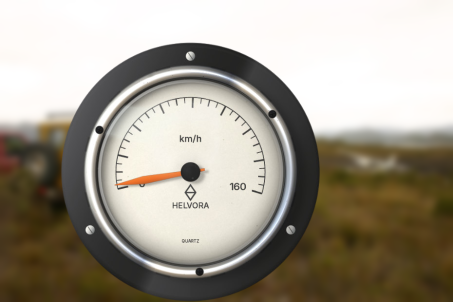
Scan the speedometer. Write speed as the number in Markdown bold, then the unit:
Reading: **2.5** km/h
